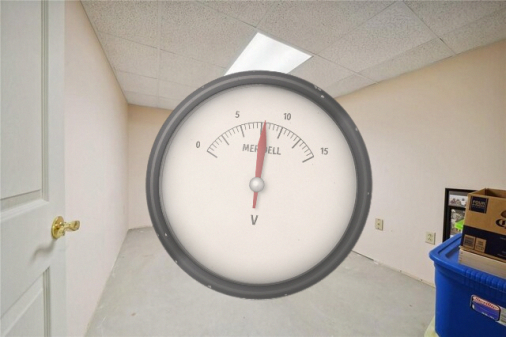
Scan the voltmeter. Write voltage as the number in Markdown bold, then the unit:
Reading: **8** V
